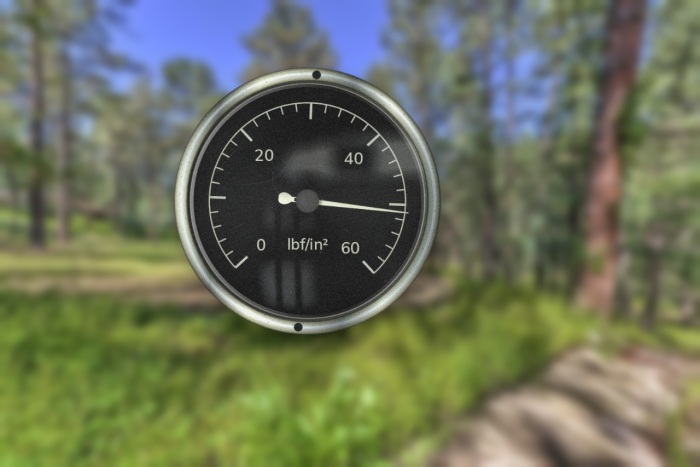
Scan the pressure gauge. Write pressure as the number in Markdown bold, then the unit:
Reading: **51** psi
